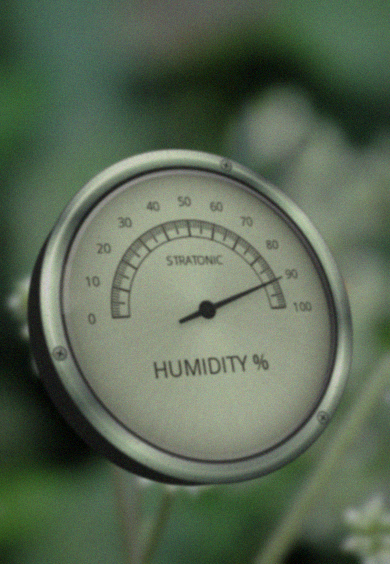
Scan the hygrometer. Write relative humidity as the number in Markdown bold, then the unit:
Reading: **90** %
